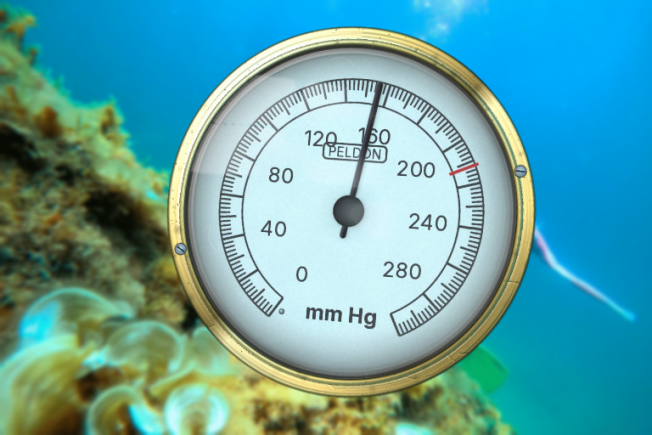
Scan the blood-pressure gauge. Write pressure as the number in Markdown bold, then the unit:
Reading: **156** mmHg
